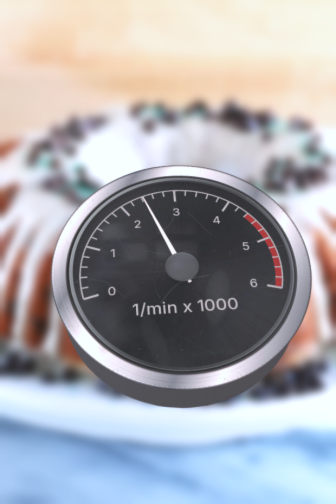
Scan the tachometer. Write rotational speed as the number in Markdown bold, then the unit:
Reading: **2400** rpm
